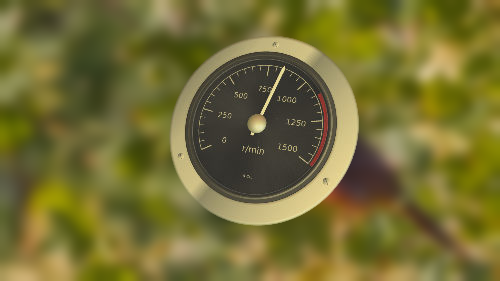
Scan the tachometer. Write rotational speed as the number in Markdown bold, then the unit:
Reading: **850** rpm
